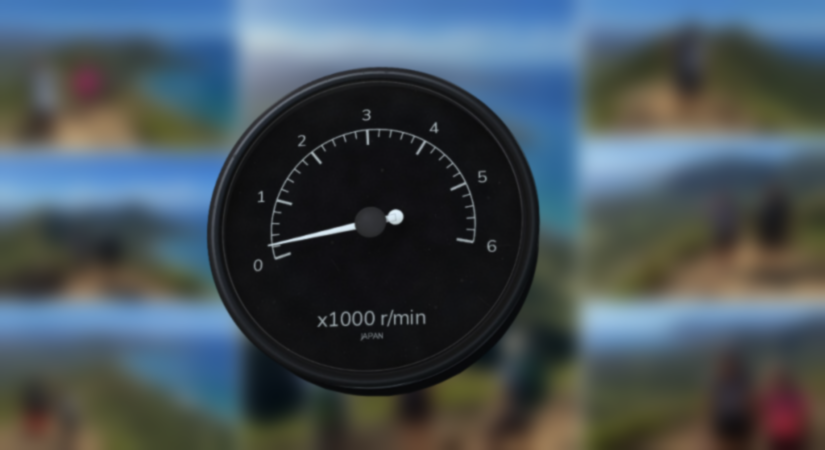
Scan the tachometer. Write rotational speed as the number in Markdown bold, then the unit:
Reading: **200** rpm
